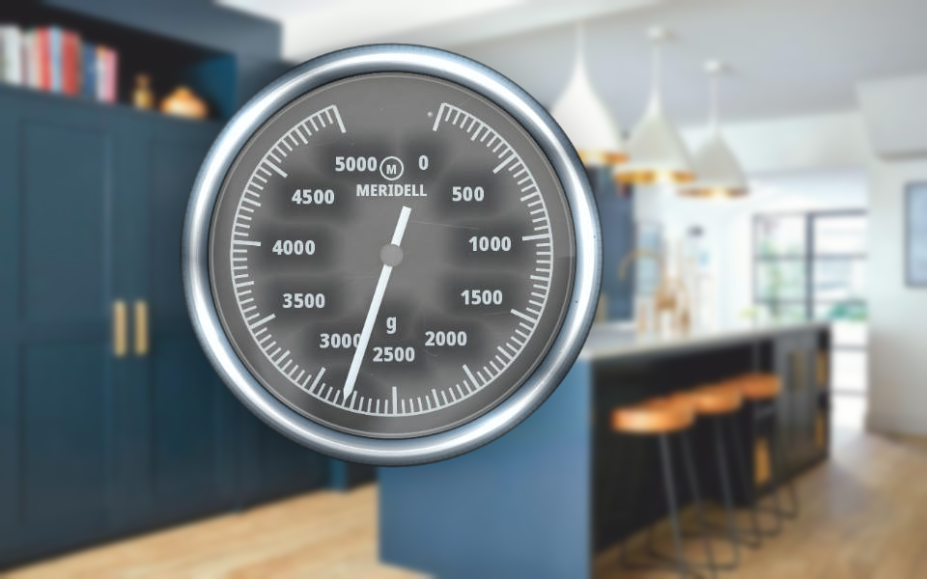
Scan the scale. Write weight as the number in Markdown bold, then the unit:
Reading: **2800** g
